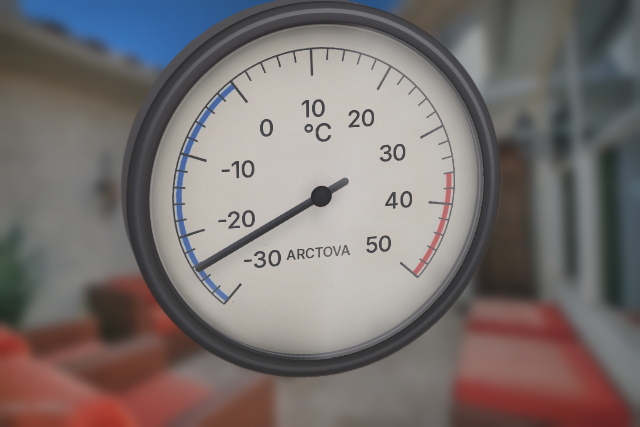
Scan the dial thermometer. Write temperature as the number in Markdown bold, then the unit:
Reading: **-24** °C
